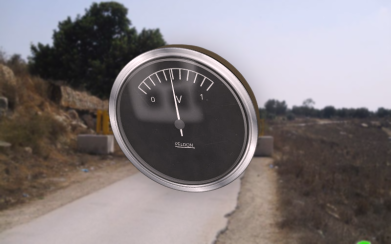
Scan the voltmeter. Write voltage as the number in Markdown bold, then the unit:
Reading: **0.5** V
